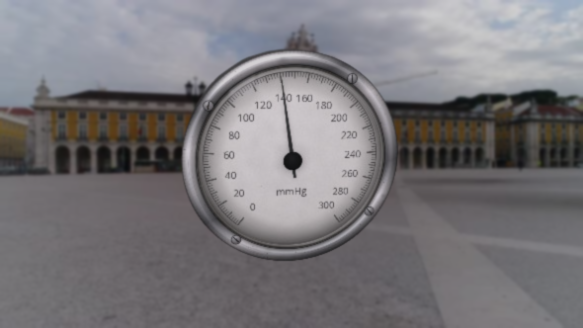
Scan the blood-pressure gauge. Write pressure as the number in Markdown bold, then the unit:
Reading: **140** mmHg
